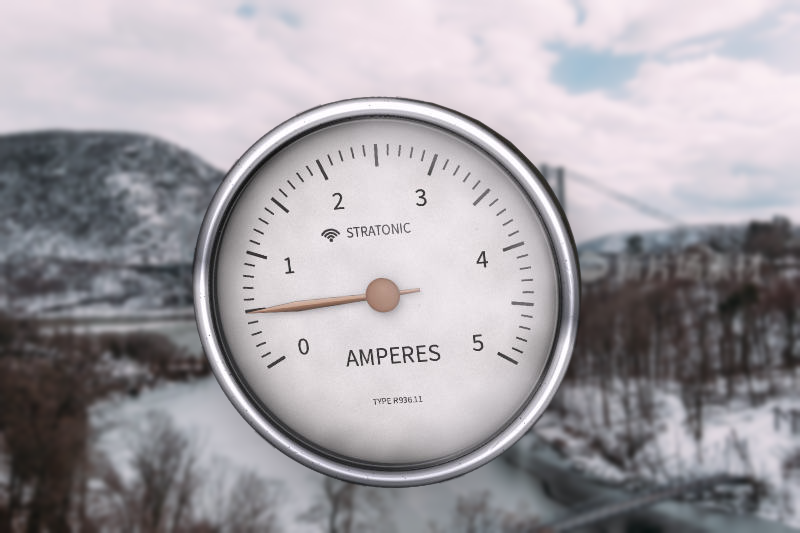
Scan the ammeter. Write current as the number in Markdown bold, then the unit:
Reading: **0.5** A
